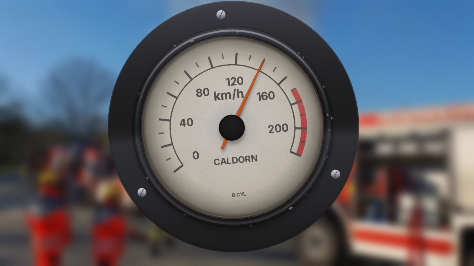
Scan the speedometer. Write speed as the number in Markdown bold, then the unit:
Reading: **140** km/h
